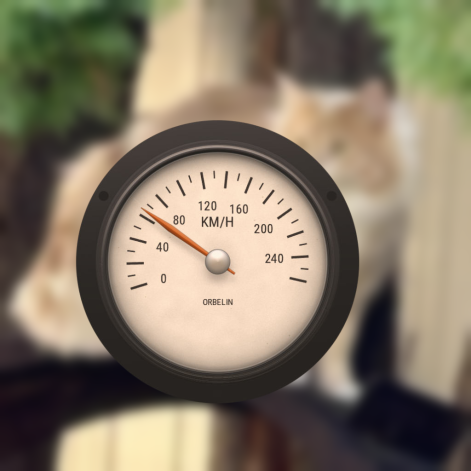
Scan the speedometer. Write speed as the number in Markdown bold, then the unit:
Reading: **65** km/h
